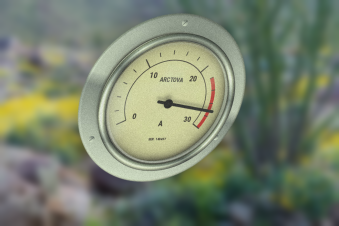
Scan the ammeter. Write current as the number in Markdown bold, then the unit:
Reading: **27** A
